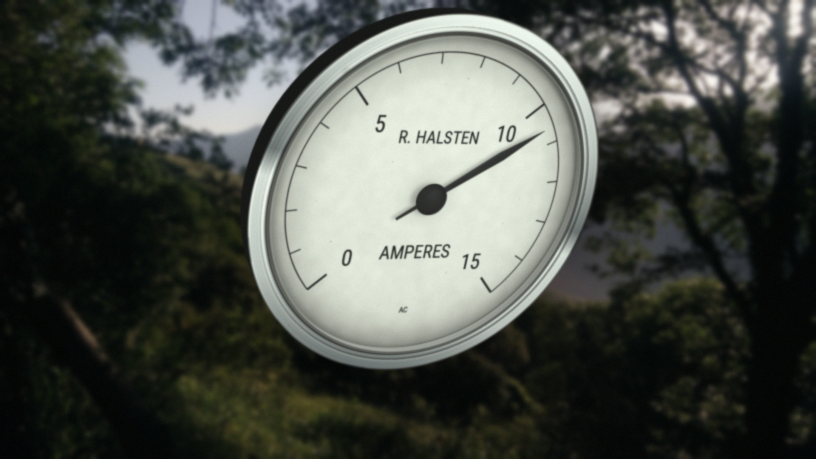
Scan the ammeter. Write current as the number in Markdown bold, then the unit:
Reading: **10.5** A
